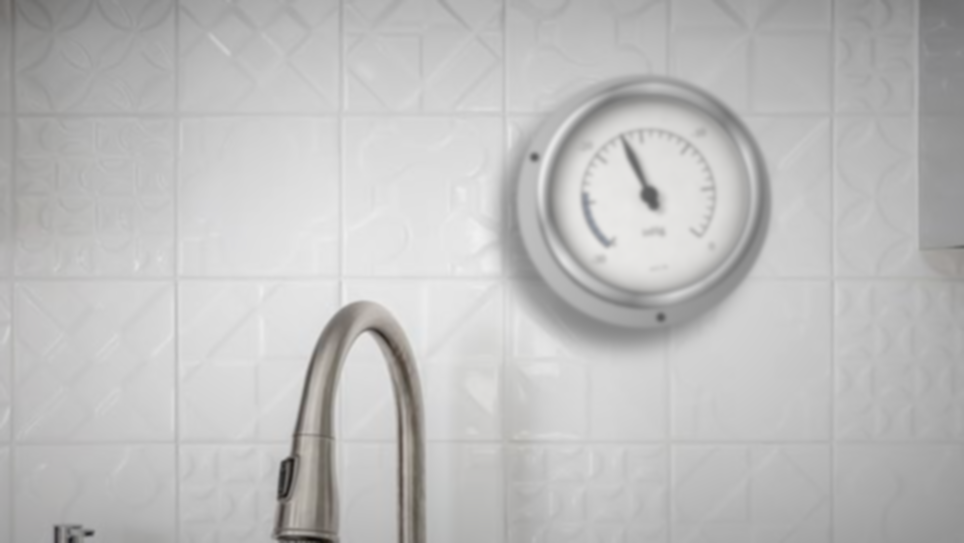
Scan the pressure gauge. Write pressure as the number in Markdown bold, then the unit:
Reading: **-17** inHg
